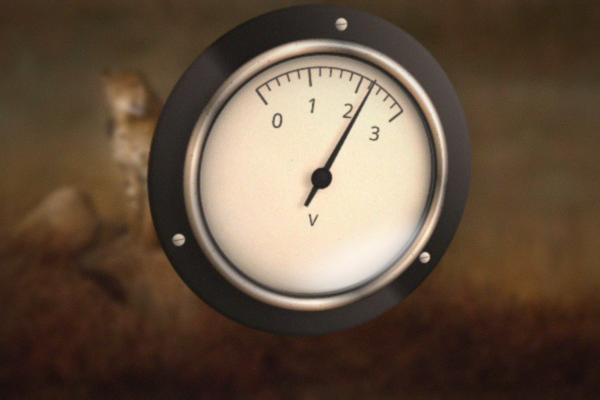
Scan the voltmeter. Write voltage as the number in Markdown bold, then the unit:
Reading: **2.2** V
